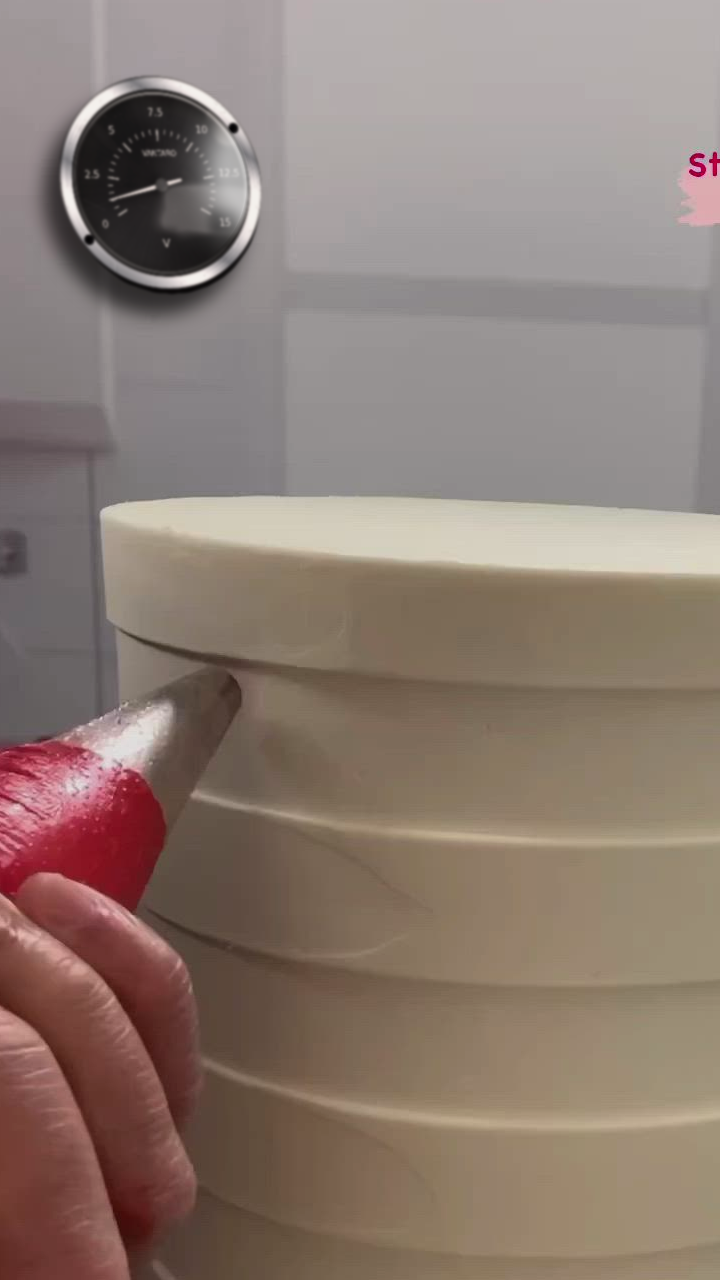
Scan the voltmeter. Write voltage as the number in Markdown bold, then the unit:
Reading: **1** V
